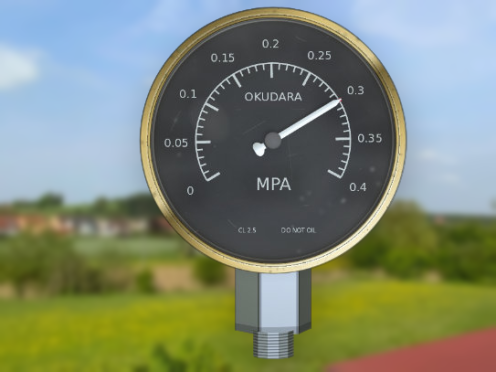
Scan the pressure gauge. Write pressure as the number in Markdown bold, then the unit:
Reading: **0.3** MPa
